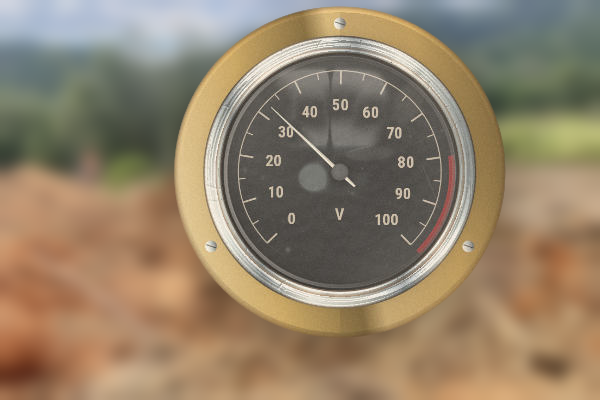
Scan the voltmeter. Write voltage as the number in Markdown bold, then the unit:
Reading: **32.5** V
